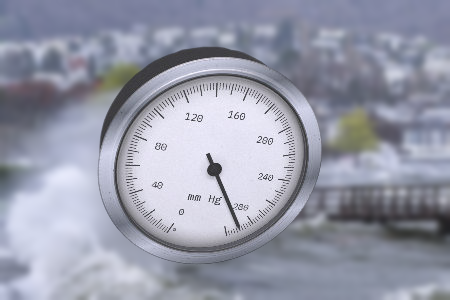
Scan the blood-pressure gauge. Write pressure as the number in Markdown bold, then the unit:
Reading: **290** mmHg
